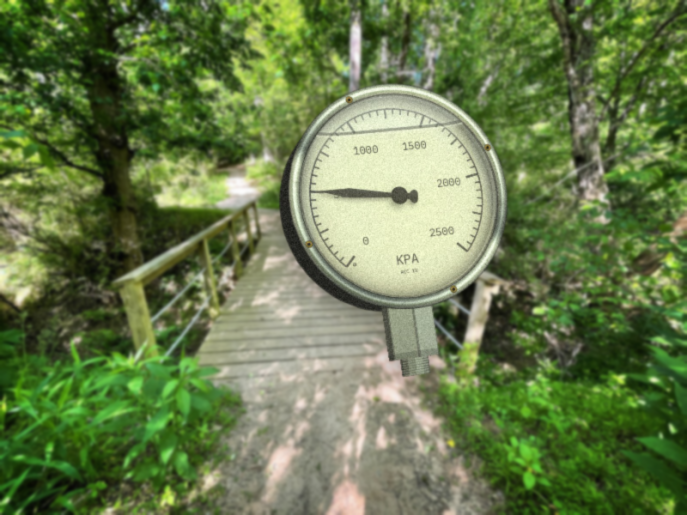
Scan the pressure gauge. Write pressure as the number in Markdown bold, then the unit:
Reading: **500** kPa
